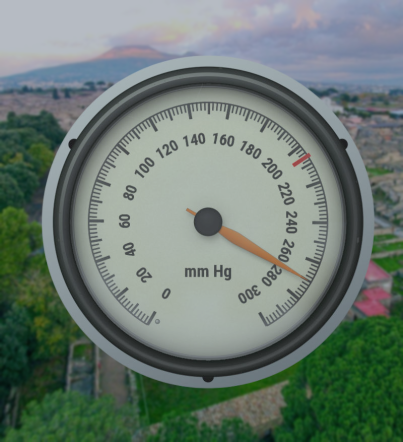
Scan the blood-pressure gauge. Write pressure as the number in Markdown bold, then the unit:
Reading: **270** mmHg
